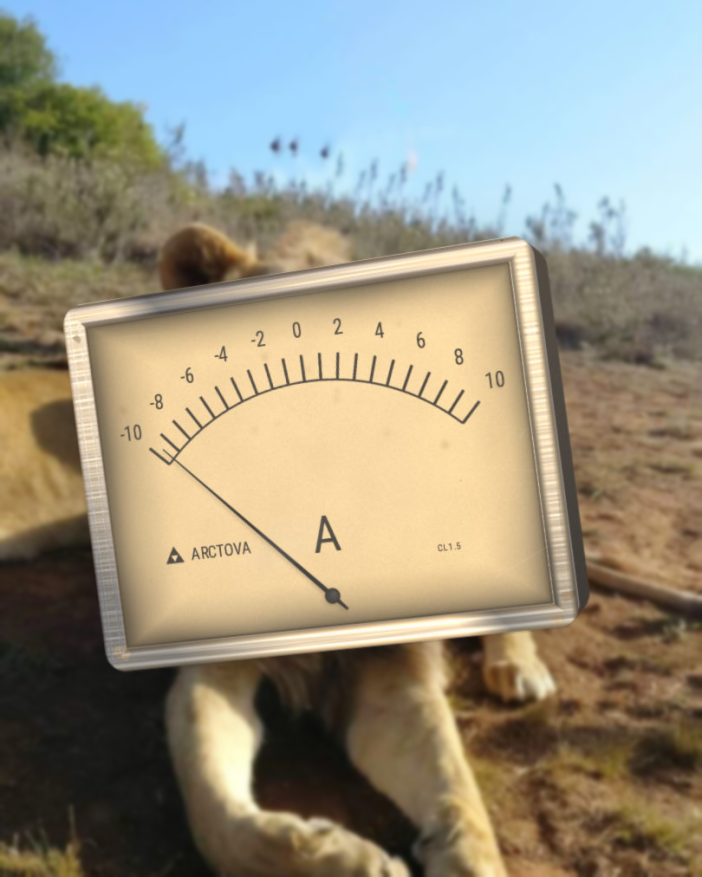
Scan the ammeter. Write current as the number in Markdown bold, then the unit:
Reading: **-9.5** A
